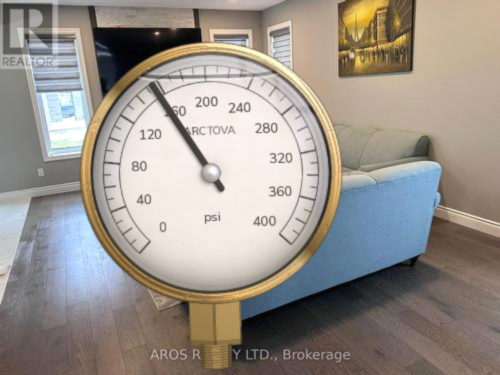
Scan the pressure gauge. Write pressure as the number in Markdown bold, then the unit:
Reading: **155** psi
